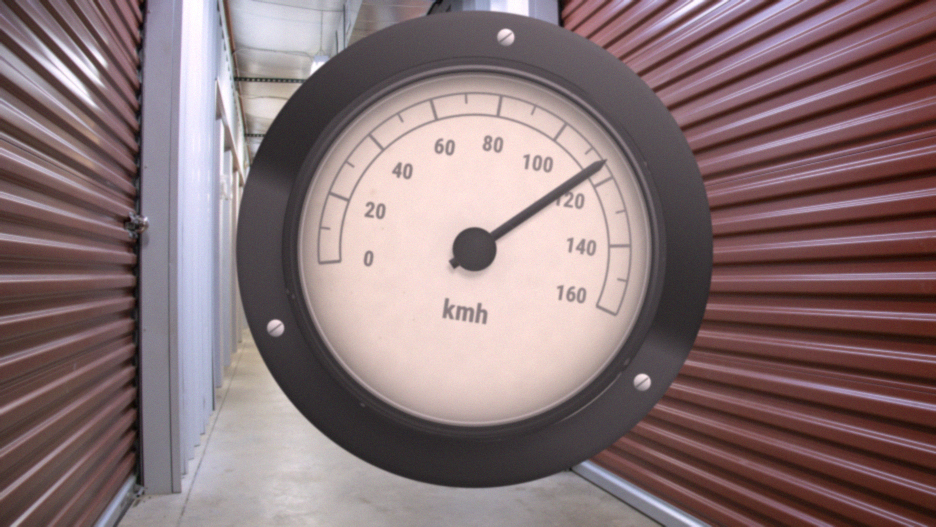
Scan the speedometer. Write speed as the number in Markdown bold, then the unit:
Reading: **115** km/h
